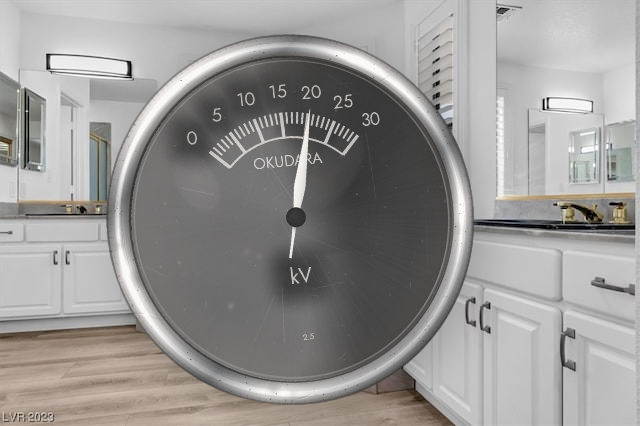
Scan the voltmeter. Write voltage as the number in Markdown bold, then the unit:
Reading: **20** kV
